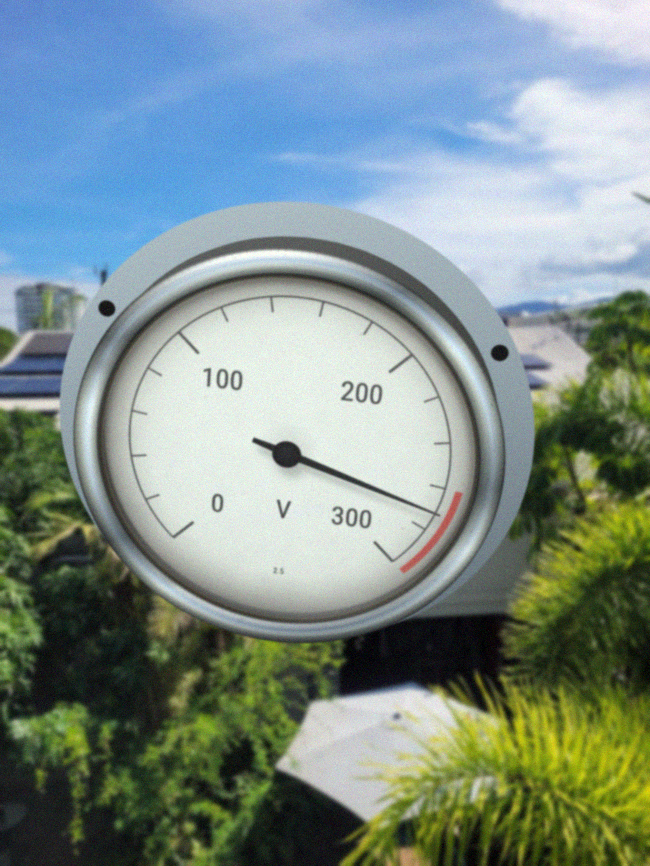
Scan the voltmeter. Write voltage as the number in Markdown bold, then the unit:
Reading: **270** V
